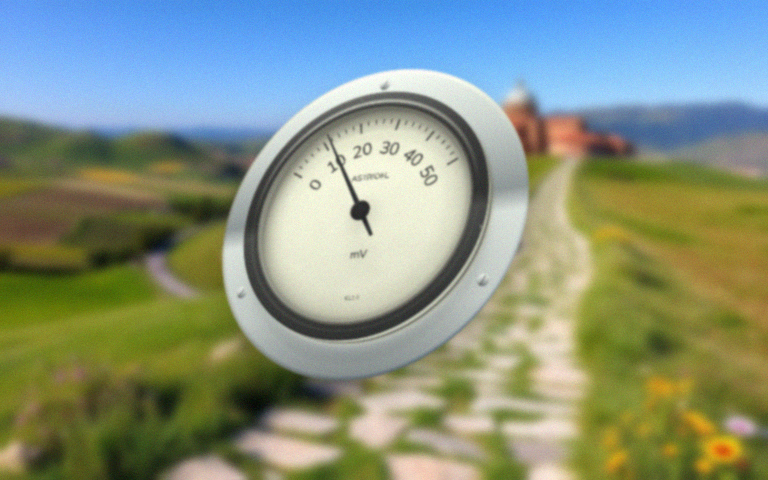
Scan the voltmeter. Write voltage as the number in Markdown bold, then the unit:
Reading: **12** mV
